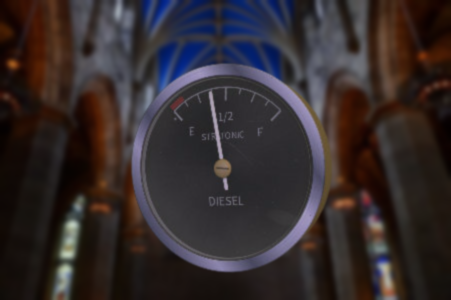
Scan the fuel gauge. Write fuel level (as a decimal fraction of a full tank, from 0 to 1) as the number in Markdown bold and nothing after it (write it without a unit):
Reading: **0.375**
